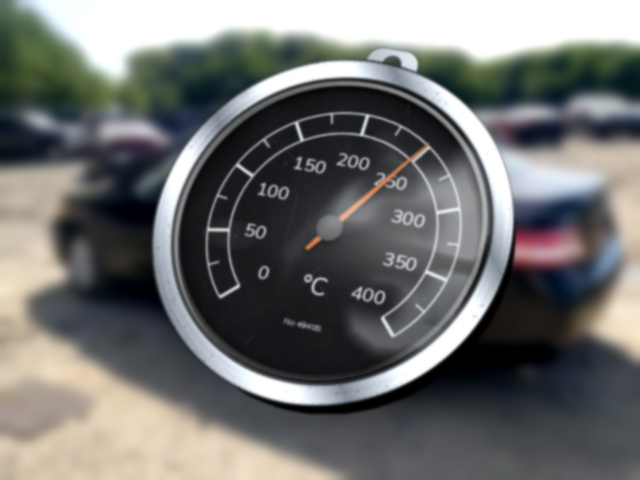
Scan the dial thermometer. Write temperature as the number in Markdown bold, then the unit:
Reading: **250** °C
